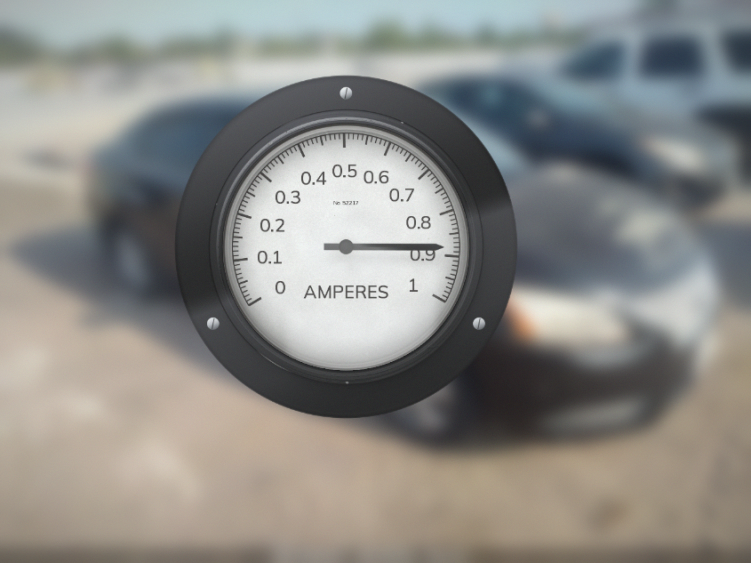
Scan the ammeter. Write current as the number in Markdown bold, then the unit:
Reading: **0.88** A
